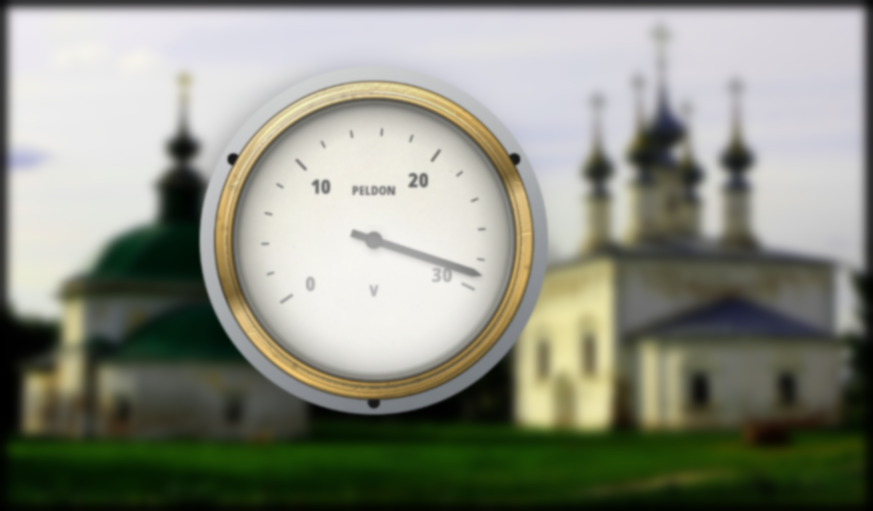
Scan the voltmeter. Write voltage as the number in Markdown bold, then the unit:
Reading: **29** V
